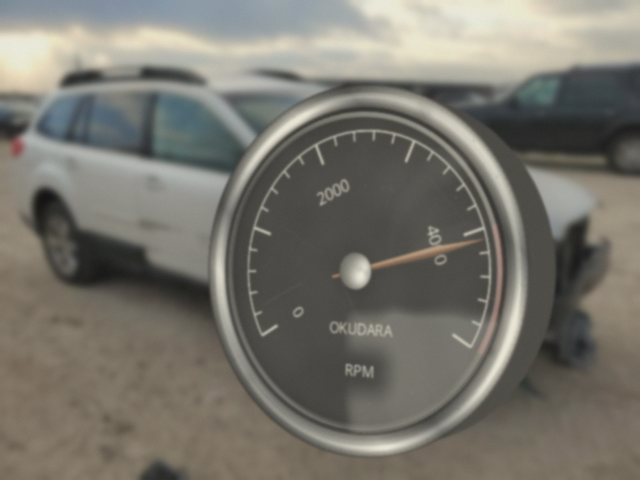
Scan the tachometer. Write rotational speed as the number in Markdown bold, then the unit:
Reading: **4100** rpm
